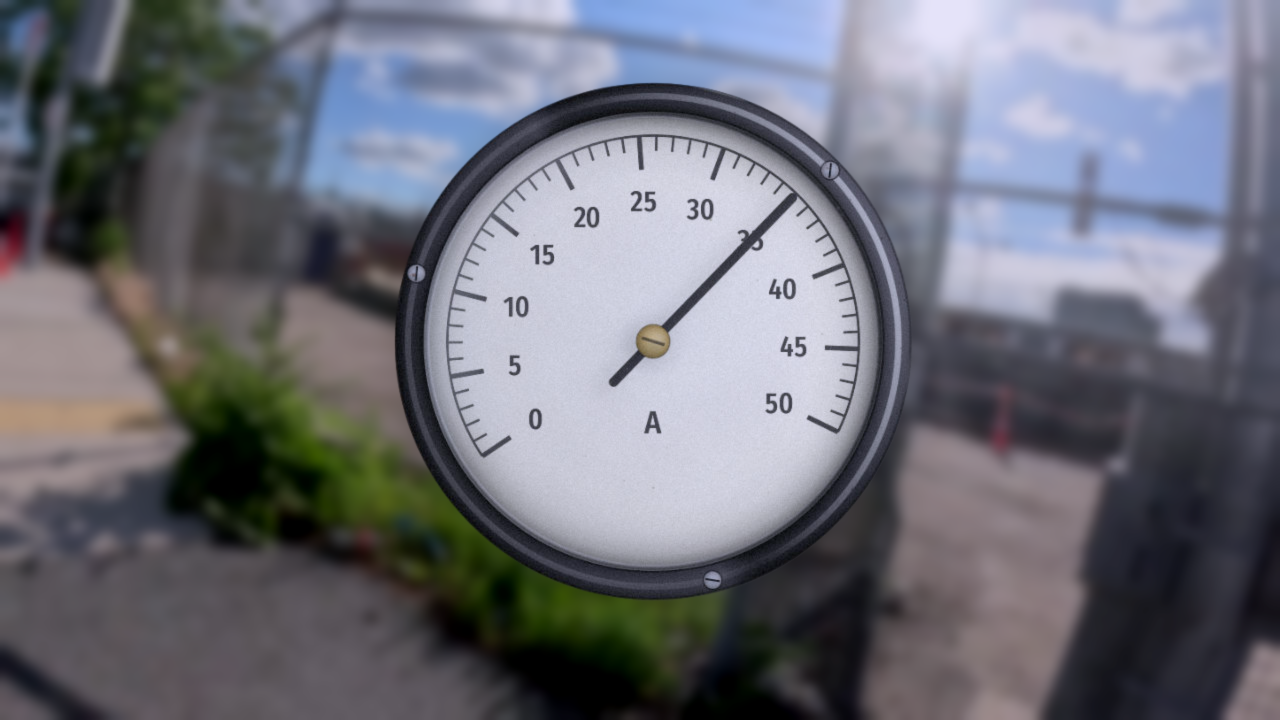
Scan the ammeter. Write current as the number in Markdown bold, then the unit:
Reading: **35** A
